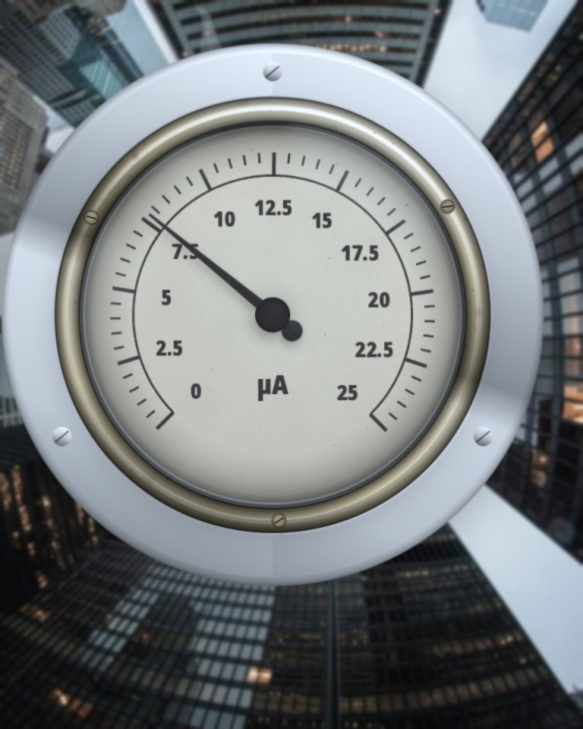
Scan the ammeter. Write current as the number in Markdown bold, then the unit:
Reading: **7.75** µA
